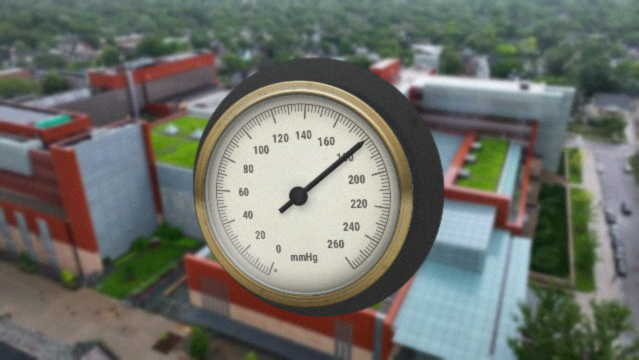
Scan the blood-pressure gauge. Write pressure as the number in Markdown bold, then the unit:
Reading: **180** mmHg
